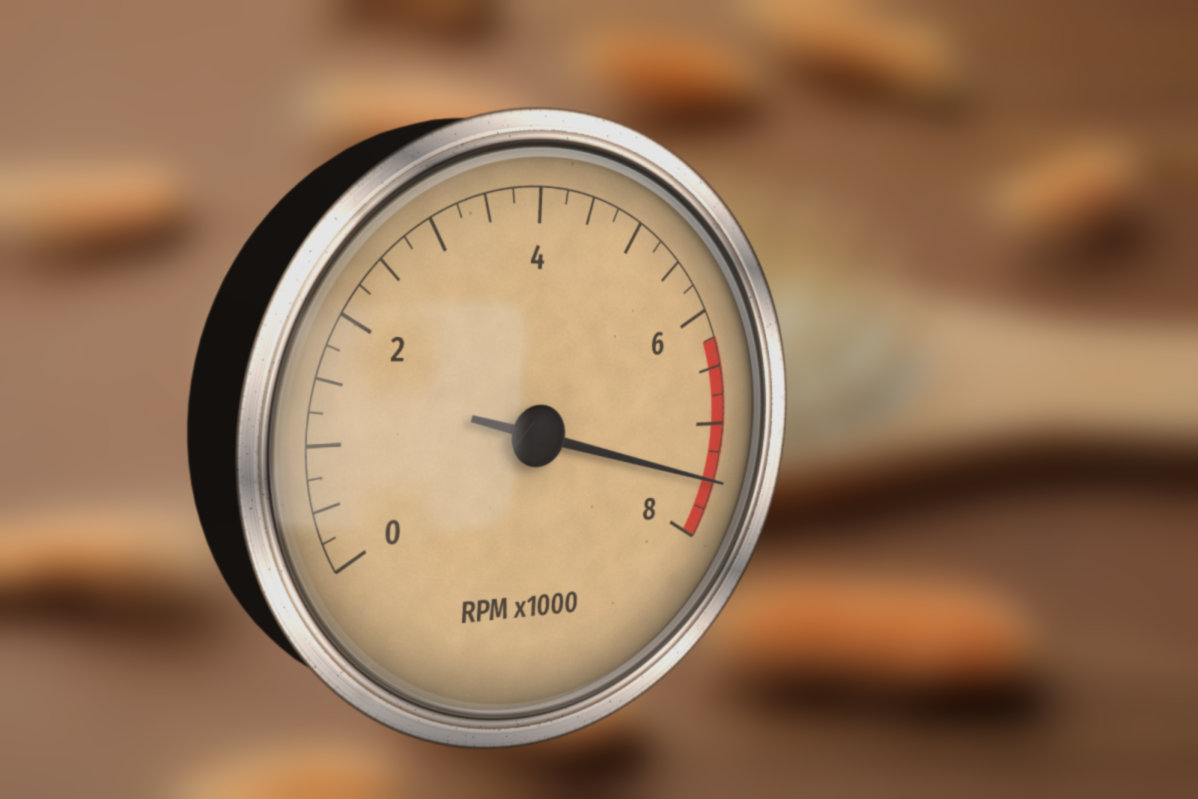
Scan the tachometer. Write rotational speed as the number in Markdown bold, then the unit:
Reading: **7500** rpm
